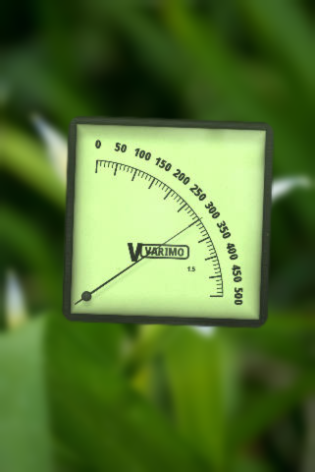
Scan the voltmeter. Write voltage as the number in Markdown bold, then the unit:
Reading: **300** V
